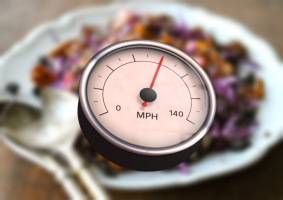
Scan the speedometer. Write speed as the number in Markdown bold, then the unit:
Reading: **80** mph
